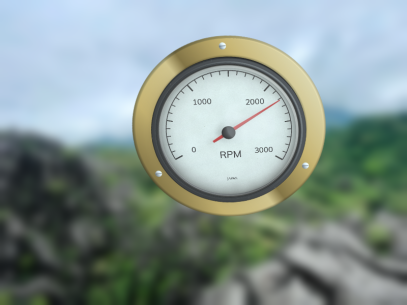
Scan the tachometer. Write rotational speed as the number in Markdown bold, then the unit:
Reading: **2200** rpm
